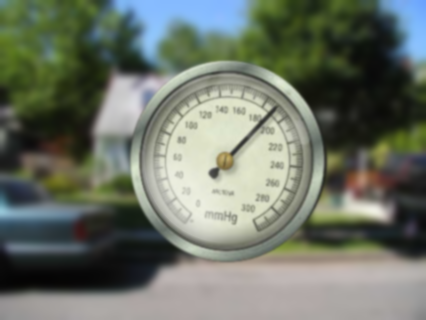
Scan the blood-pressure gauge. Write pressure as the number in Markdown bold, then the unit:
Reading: **190** mmHg
